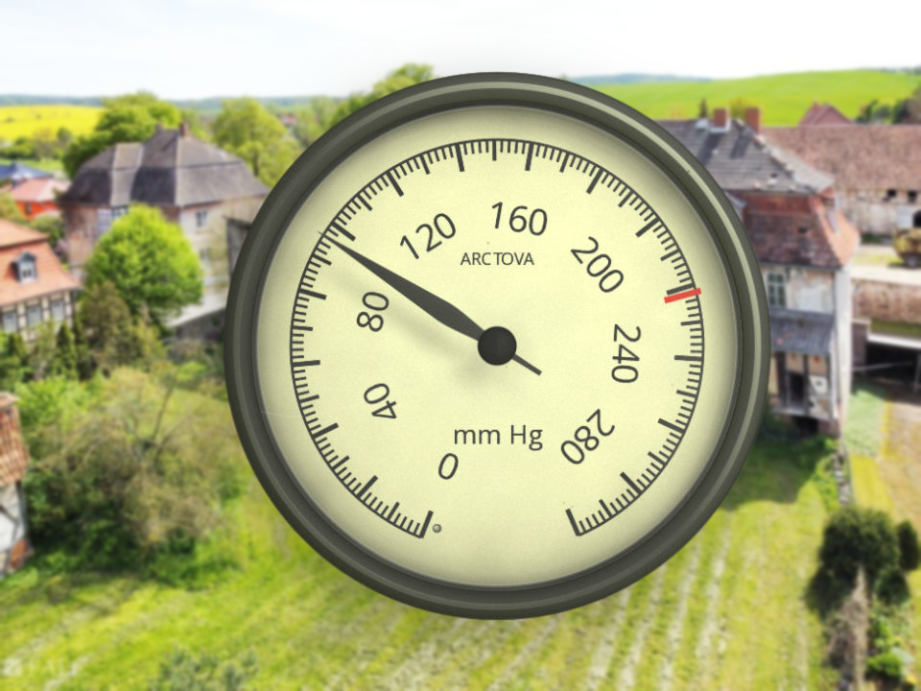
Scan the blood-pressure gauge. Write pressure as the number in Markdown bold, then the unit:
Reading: **96** mmHg
